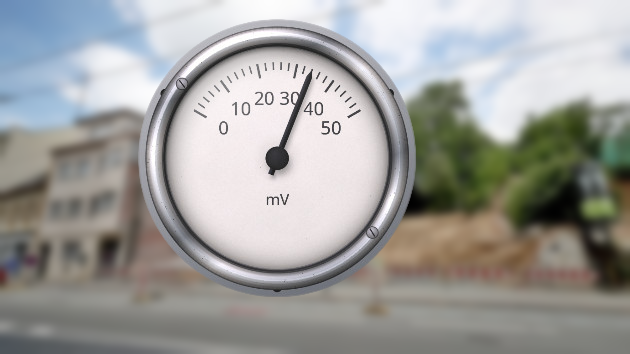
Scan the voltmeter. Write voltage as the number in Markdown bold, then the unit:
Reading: **34** mV
